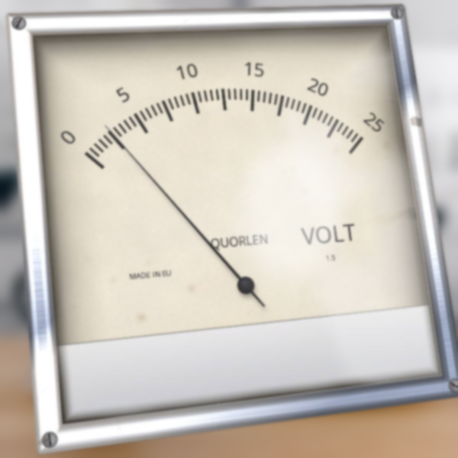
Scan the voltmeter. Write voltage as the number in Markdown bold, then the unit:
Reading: **2.5** V
